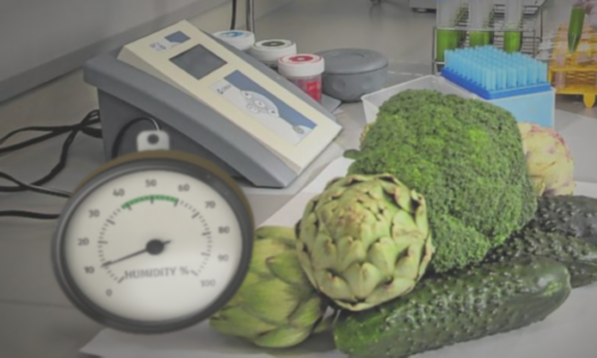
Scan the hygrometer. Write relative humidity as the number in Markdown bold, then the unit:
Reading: **10** %
